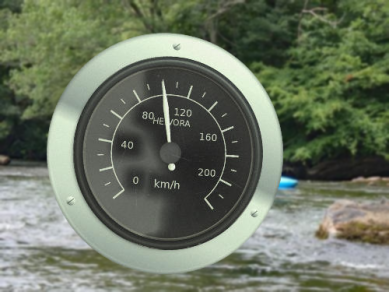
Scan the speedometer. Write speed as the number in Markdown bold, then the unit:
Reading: **100** km/h
